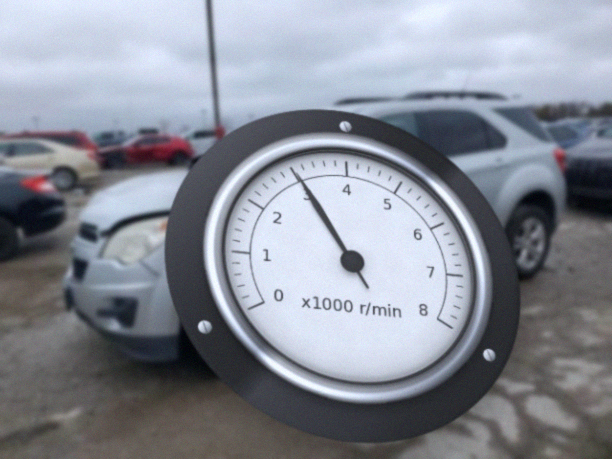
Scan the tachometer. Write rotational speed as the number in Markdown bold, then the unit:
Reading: **3000** rpm
